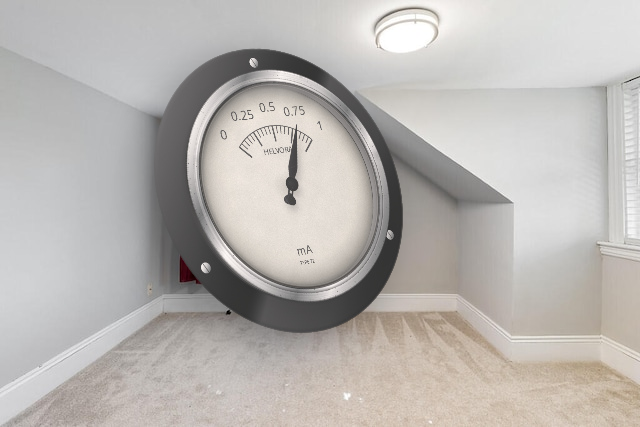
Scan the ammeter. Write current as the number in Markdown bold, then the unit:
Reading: **0.75** mA
